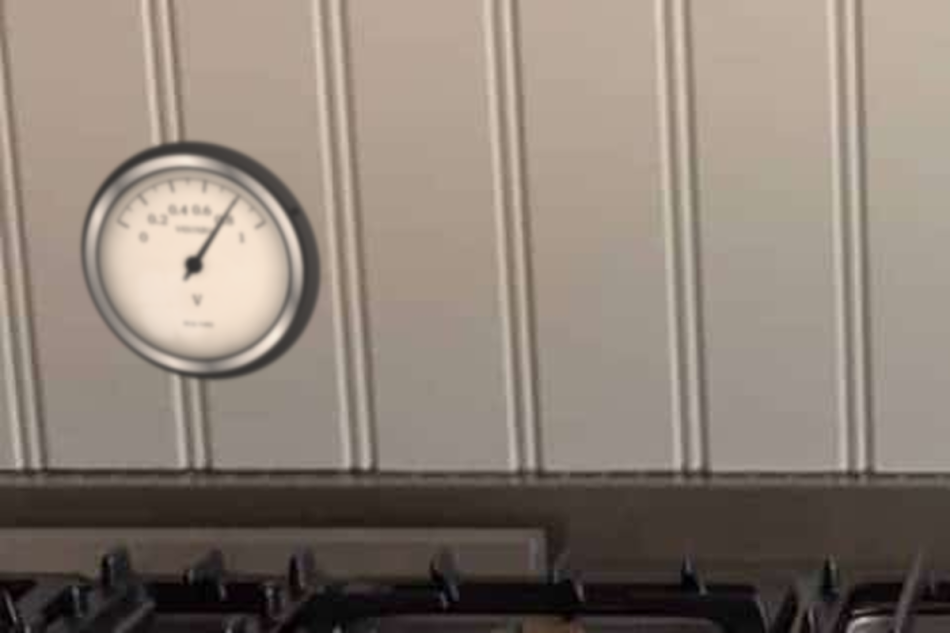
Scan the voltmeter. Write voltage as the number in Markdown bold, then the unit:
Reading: **0.8** V
